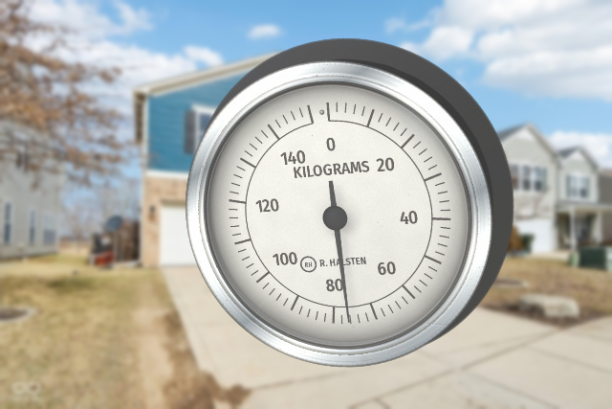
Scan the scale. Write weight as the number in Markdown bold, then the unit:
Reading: **76** kg
